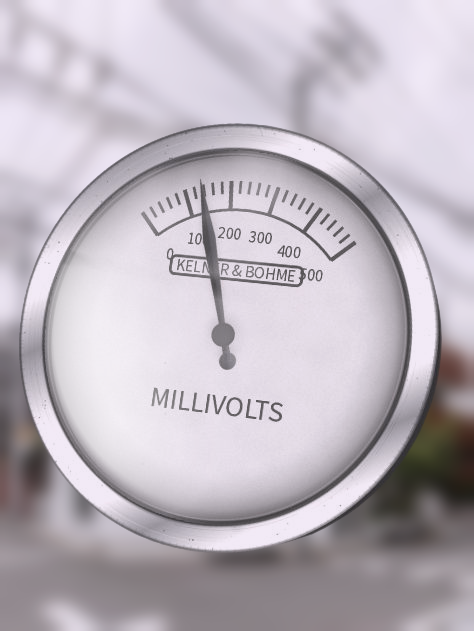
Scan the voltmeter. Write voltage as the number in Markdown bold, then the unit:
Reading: **140** mV
